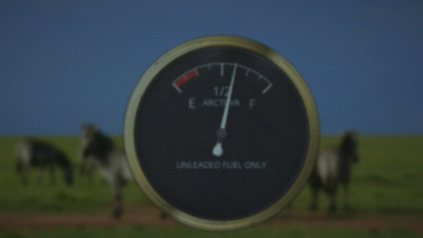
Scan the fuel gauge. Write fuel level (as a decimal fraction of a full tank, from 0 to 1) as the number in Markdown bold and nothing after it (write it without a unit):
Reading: **0.625**
